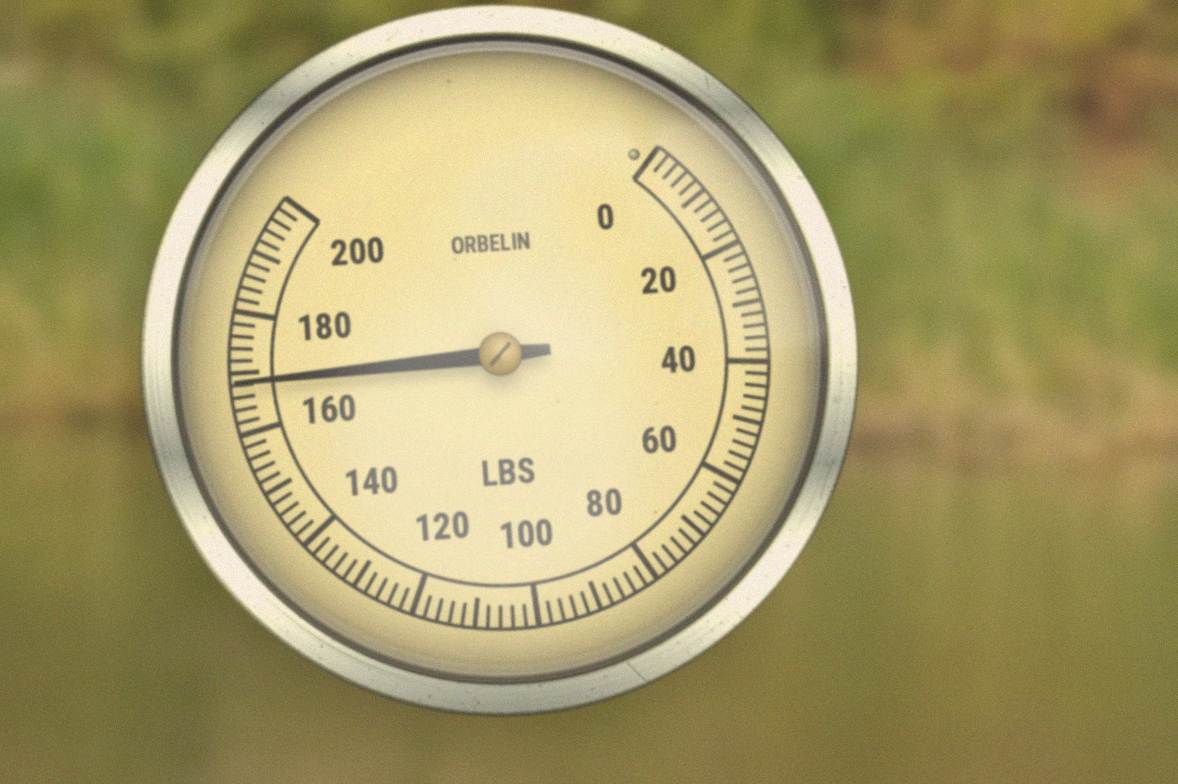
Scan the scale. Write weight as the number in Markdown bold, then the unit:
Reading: **168** lb
